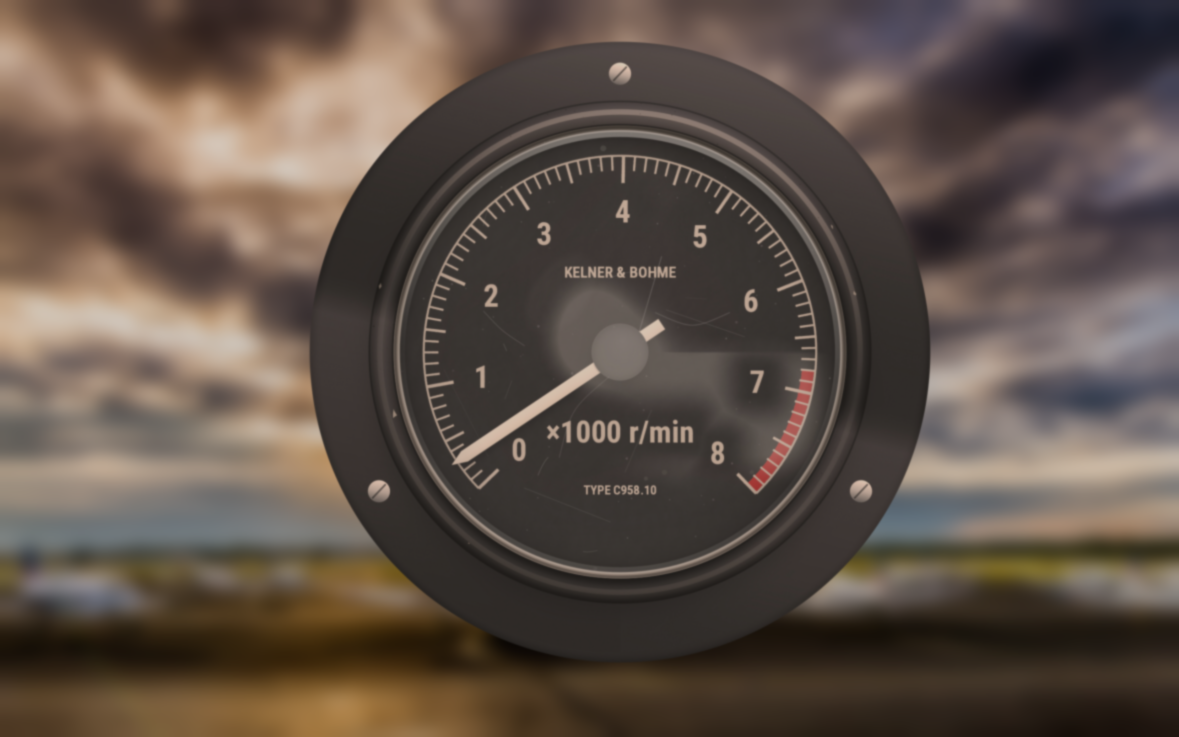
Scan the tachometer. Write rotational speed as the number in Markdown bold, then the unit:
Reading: **300** rpm
